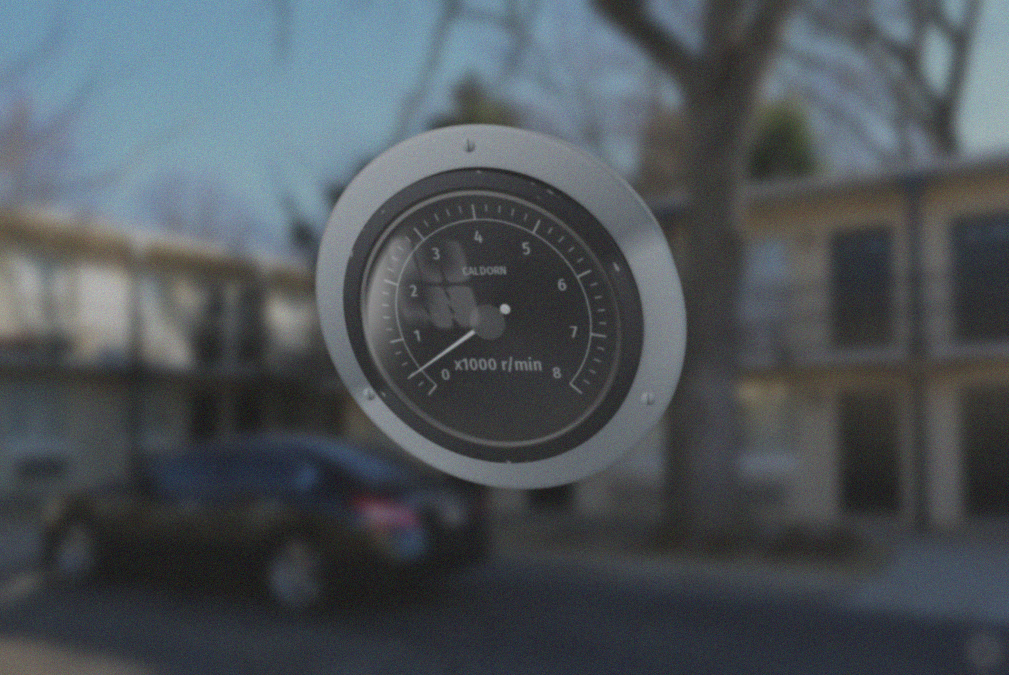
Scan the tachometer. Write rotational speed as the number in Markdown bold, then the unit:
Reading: **400** rpm
